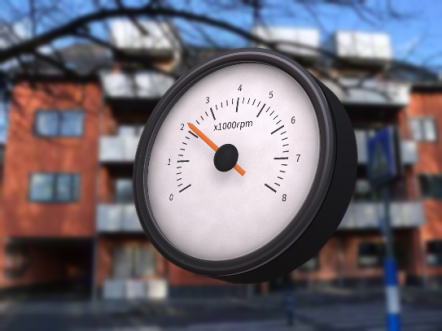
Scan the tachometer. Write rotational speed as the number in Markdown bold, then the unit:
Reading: **2200** rpm
